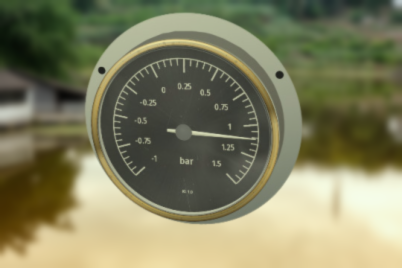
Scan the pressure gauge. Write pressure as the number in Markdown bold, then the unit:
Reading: **1.1** bar
